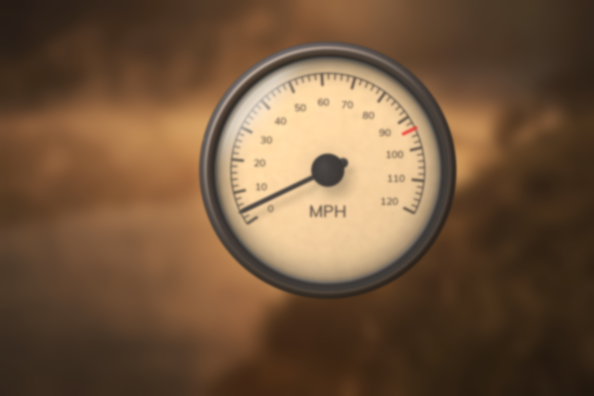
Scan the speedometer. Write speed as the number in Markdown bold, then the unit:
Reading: **4** mph
